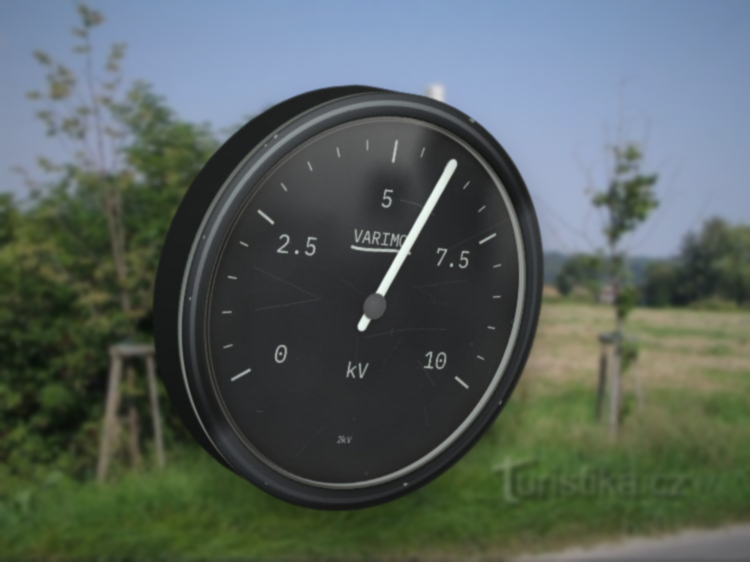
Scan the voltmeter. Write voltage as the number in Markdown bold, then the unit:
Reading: **6** kV
